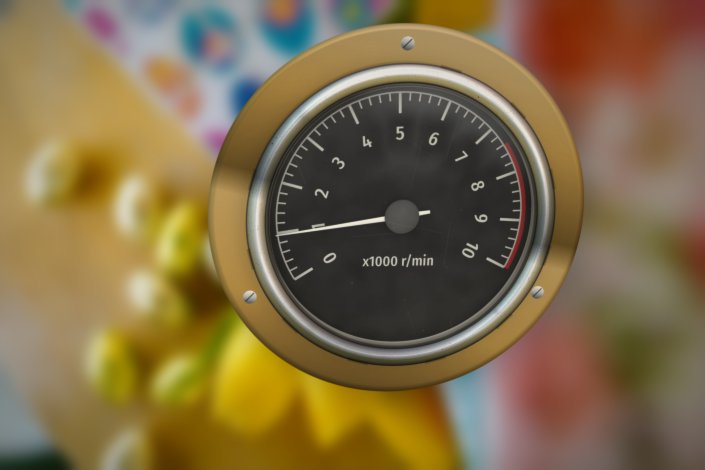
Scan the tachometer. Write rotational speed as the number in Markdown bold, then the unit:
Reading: **1000** rpm
